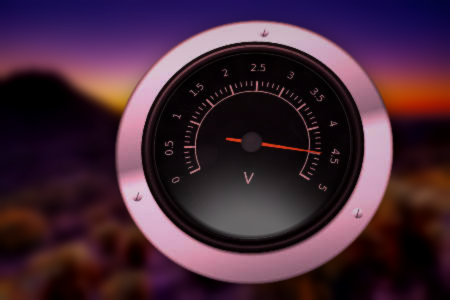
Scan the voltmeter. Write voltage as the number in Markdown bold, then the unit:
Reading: **4.5** V
